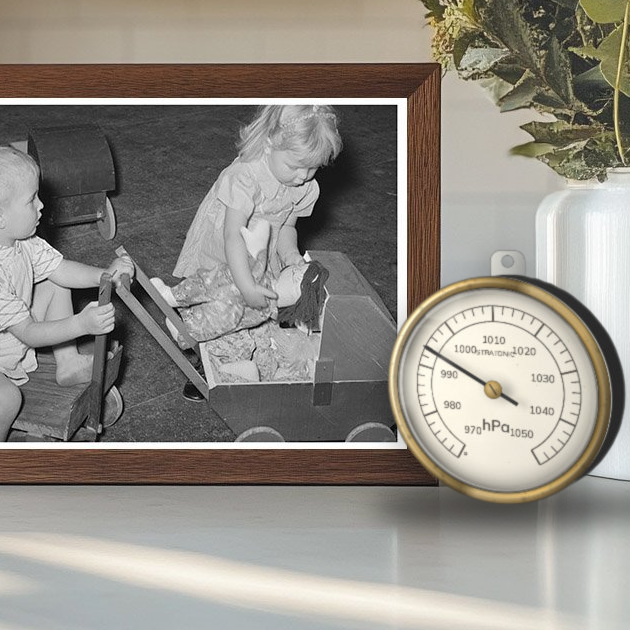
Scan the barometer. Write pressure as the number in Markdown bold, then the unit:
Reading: **994** hPa
